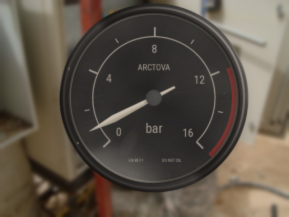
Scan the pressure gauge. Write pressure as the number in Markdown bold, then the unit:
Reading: **1** bar
